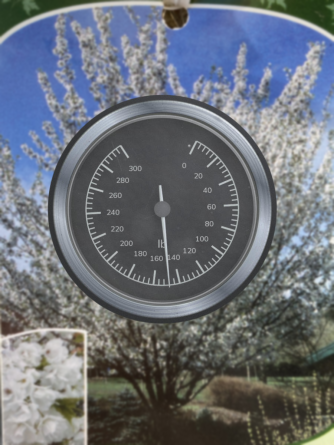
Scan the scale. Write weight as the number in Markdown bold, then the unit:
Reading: **148** lb
